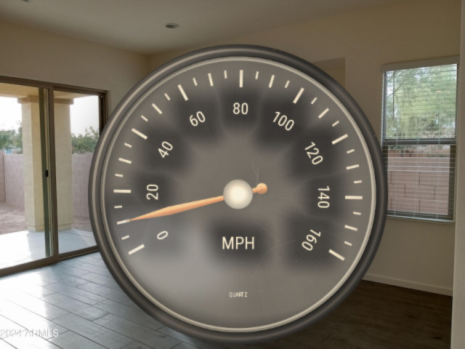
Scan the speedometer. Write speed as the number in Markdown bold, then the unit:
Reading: **10** mph
